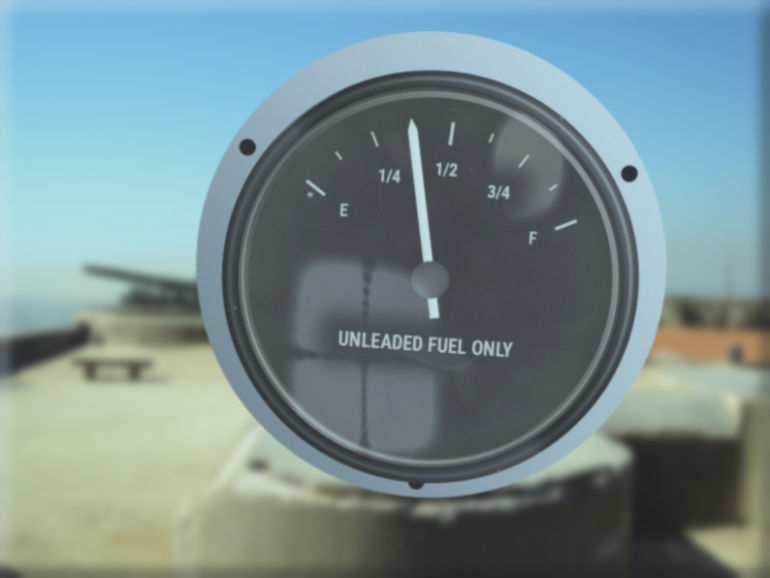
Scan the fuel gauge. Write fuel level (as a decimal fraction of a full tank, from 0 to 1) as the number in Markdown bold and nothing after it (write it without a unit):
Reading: **0.375**
